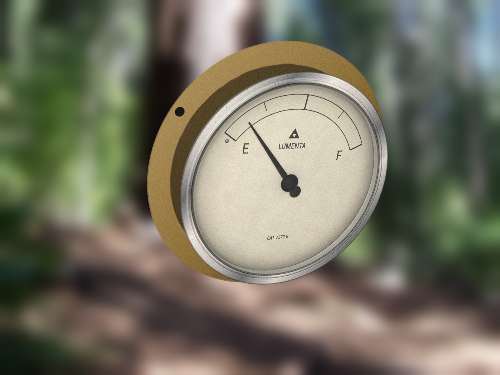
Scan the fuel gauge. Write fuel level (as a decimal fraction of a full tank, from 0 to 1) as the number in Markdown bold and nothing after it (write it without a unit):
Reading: **0.125**
